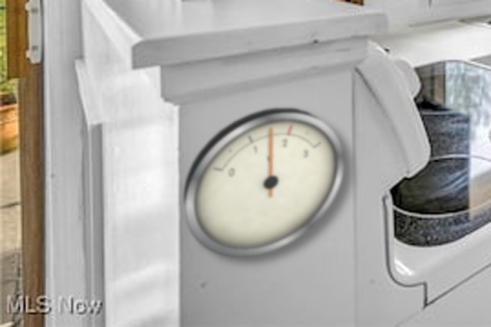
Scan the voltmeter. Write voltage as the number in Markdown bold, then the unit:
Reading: **1.5** V
